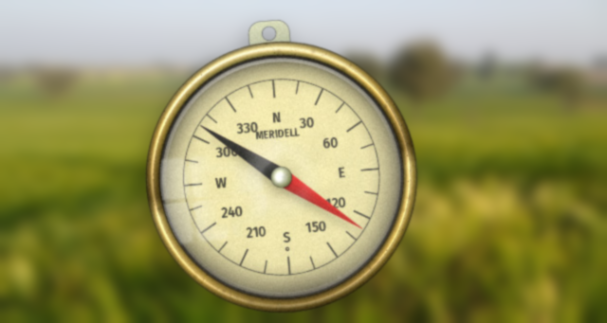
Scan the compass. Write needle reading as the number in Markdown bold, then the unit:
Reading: **127.5** °
